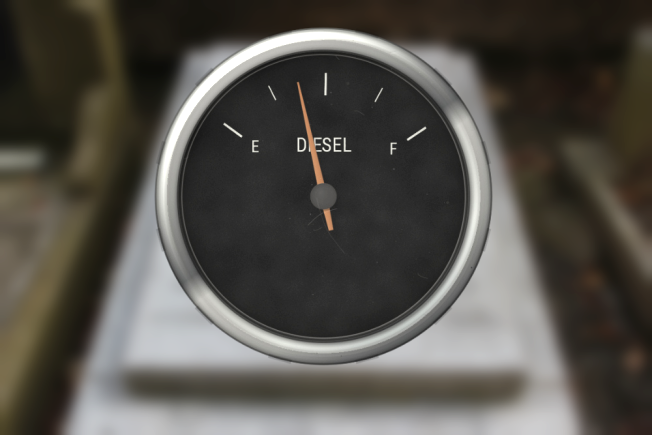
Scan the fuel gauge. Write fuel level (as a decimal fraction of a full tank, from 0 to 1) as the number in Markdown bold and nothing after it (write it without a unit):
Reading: **0.375**
